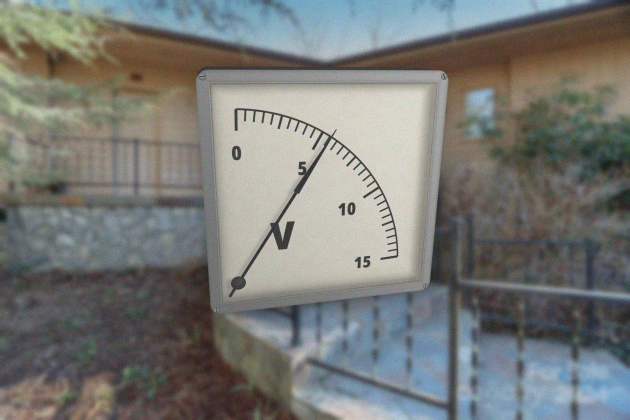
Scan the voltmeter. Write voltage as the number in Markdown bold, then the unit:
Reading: **5.5** V
